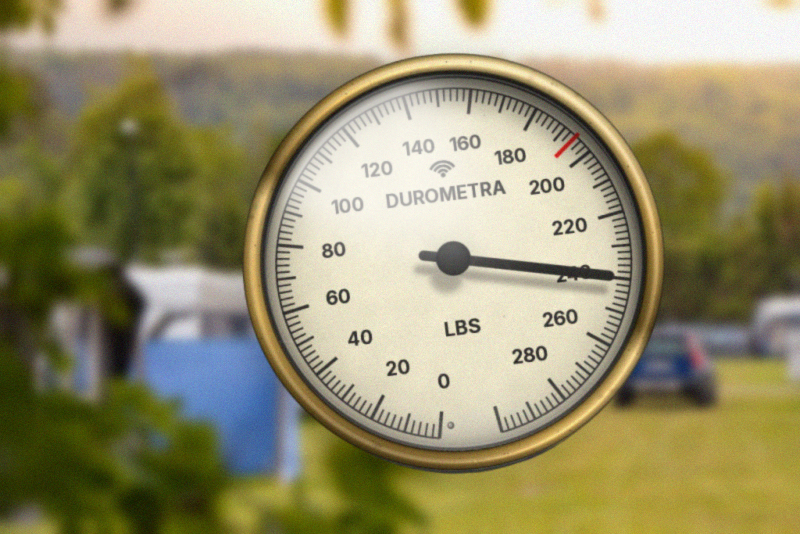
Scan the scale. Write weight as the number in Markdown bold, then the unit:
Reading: **240** lb
